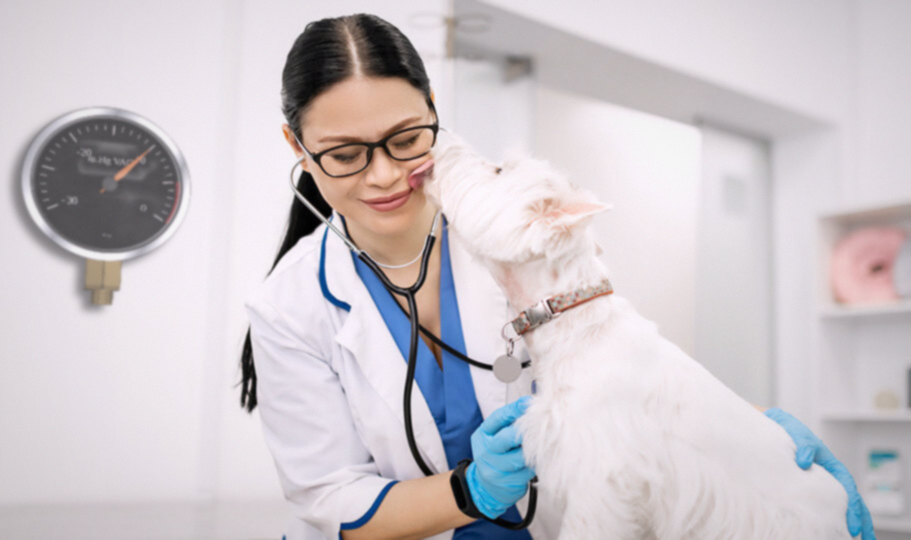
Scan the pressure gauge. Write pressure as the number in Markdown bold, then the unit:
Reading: **-10** inHg
